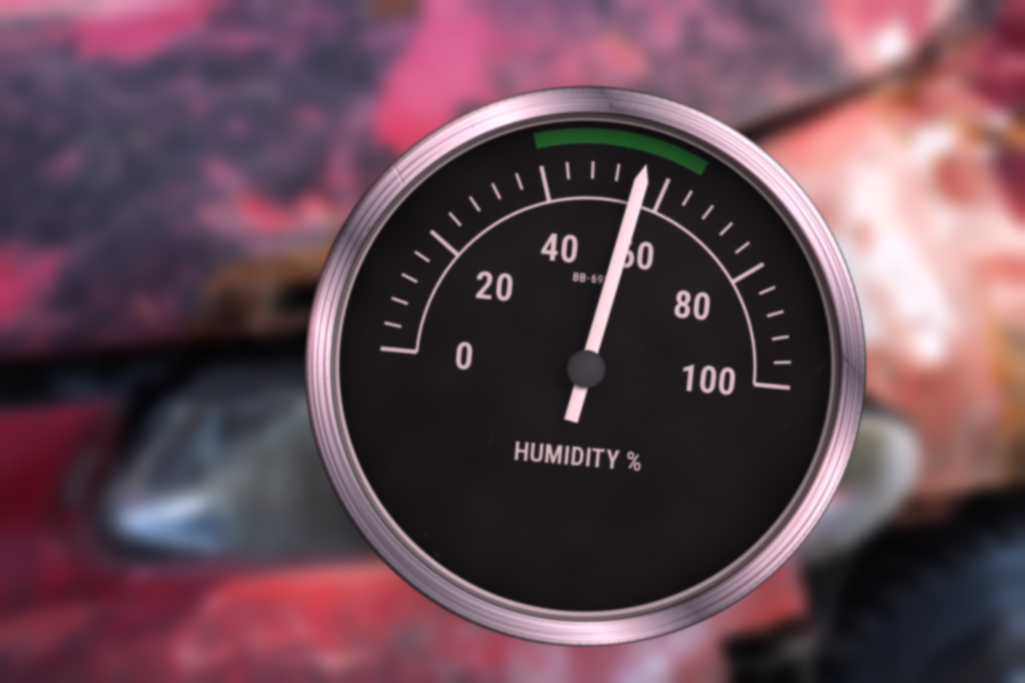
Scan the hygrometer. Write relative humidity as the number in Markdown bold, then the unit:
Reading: **56** %
